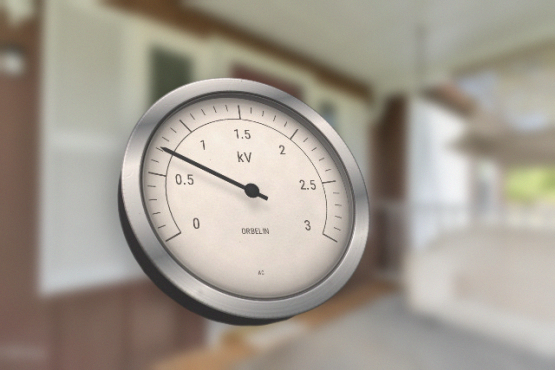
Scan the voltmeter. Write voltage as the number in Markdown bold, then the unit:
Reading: **0.7** kV
